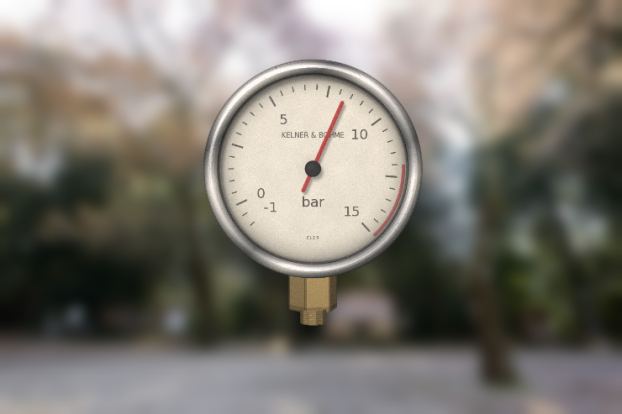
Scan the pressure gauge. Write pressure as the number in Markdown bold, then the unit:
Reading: **8.25** bar
